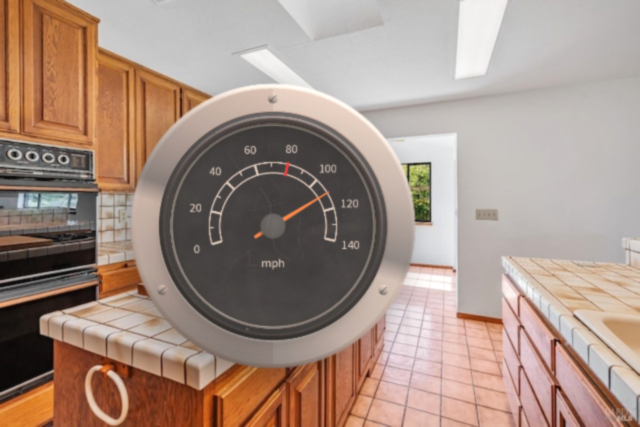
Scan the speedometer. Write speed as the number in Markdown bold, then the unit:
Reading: **110** mph
